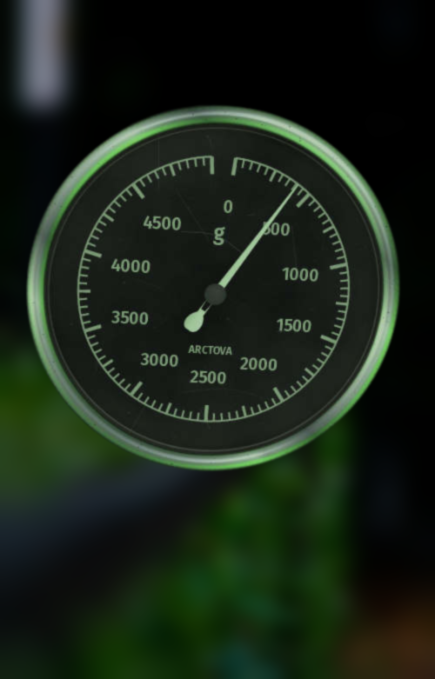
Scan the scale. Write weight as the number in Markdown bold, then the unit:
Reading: **400** g
